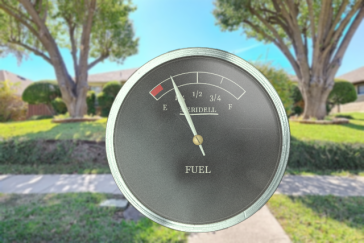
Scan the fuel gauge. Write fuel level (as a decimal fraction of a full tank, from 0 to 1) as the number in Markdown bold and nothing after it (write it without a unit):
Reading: **0.25**
